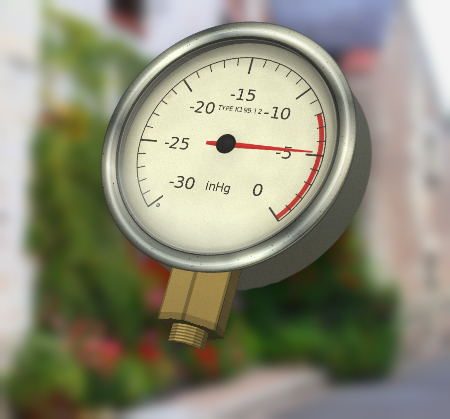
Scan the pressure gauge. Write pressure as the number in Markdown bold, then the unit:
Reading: **-5** inHg
